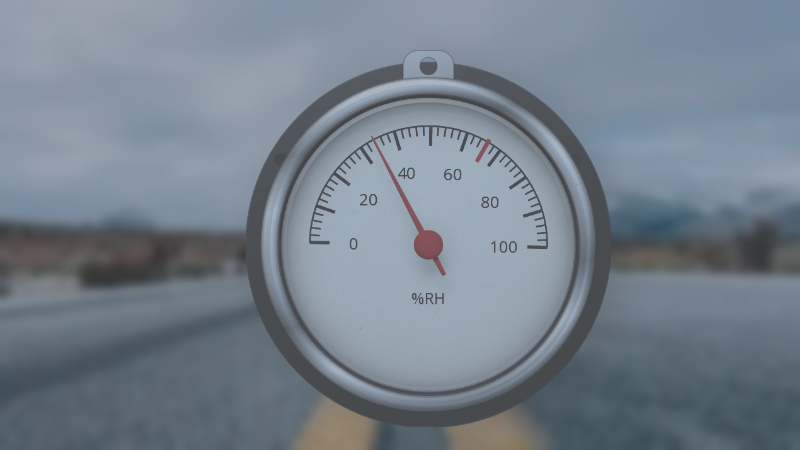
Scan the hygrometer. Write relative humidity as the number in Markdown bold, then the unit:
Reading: **34** %
